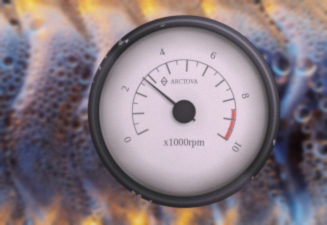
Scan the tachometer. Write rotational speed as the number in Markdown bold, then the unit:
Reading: **2750** rpm
